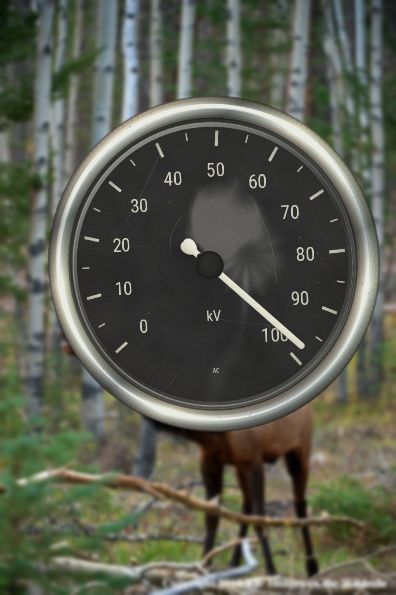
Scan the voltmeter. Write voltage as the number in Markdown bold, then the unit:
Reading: **97.5** kV
